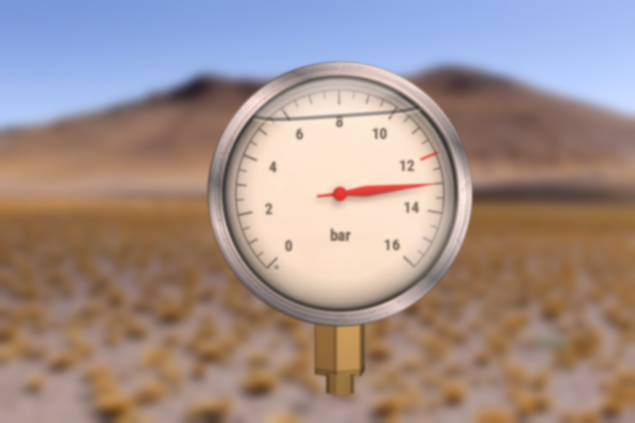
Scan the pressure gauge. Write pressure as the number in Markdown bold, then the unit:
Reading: **13** bar
